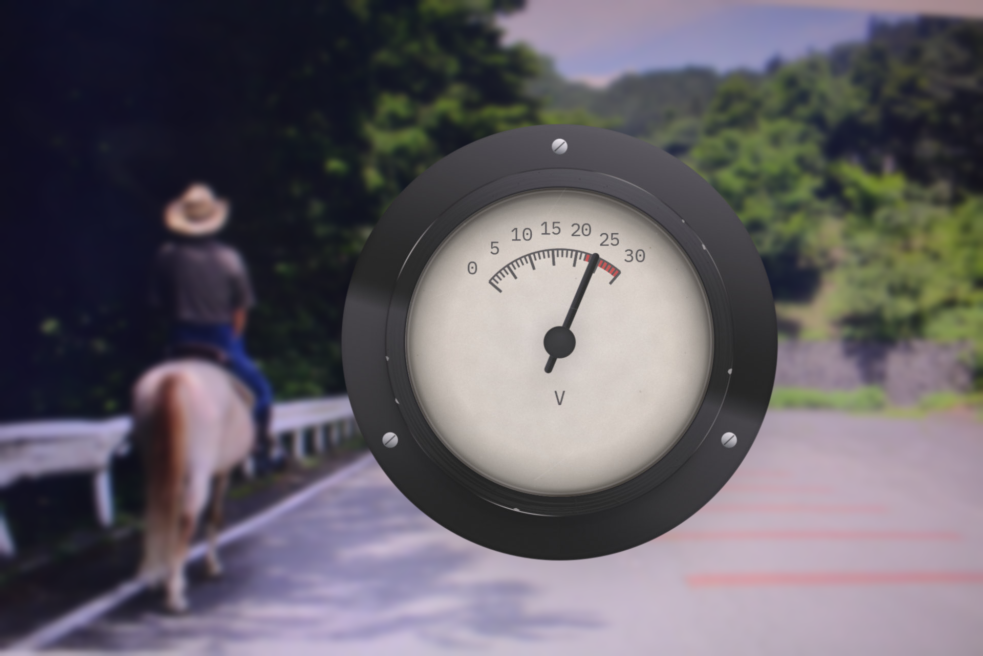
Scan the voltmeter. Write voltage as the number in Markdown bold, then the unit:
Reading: **24** V
